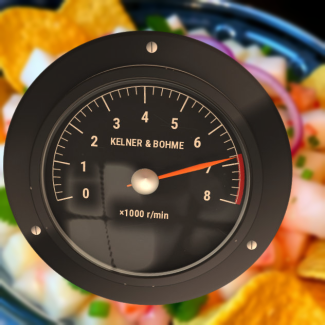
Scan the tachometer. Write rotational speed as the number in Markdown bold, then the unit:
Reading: **6800** rpm
